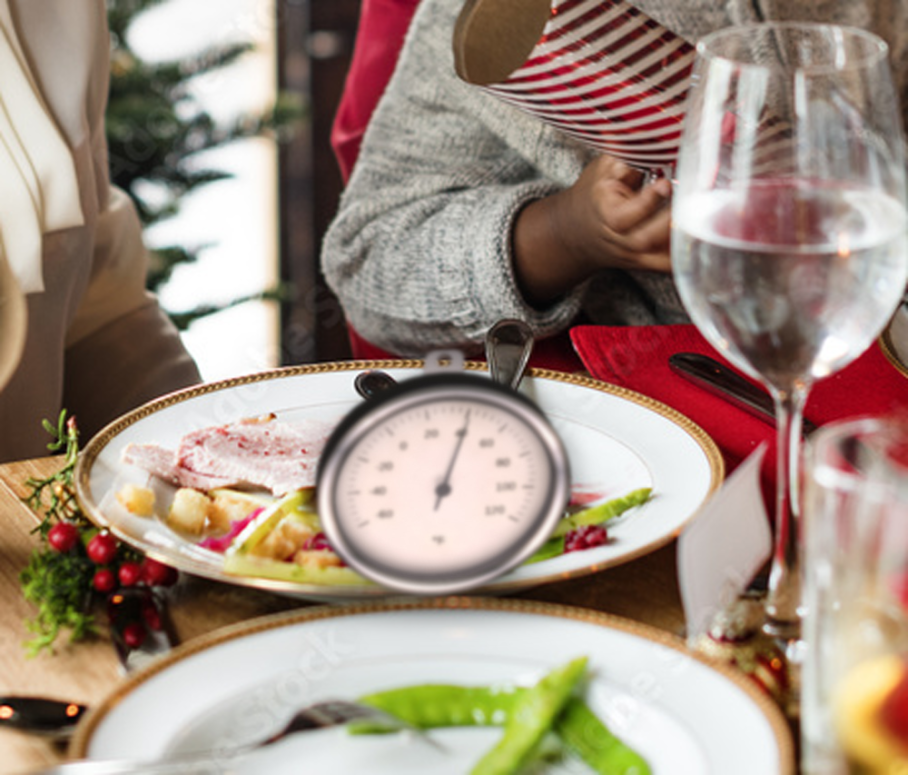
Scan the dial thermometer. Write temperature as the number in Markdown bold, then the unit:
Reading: **40** °F
